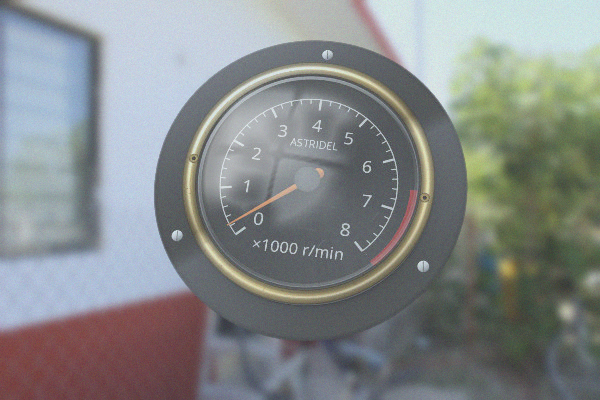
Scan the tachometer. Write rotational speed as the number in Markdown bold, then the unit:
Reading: **200** rpm
